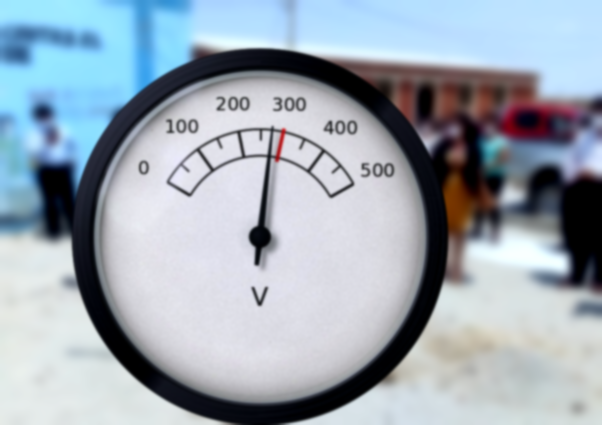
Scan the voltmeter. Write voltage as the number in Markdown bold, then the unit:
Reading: **275** V
